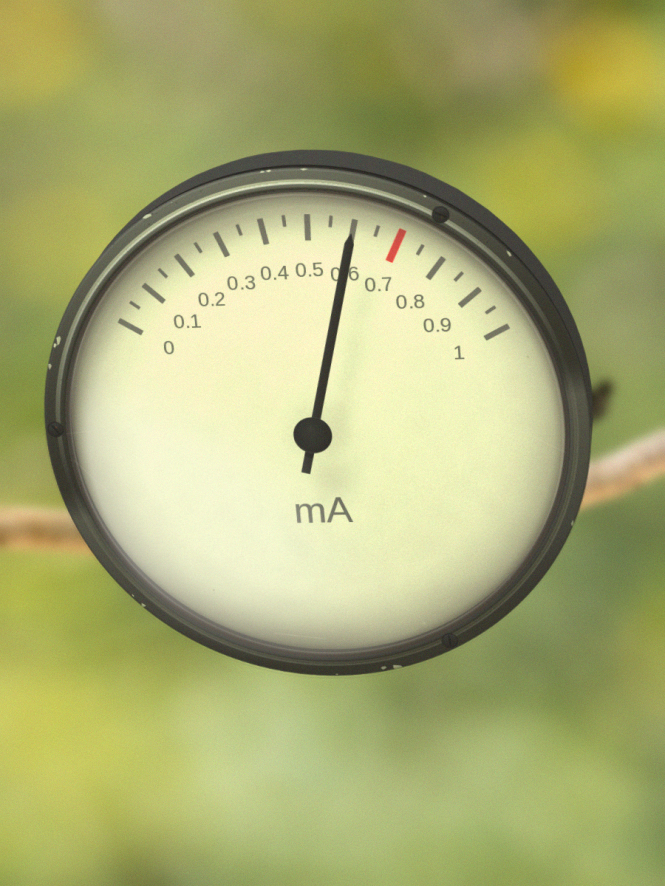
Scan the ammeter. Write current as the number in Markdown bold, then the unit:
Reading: **0.6** mA
